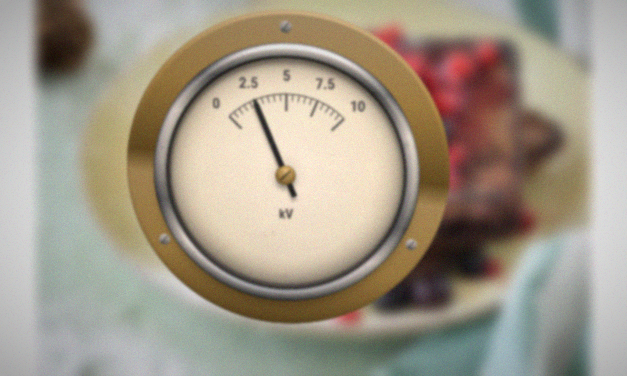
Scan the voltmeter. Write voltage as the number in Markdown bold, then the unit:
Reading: **2.5** kV
